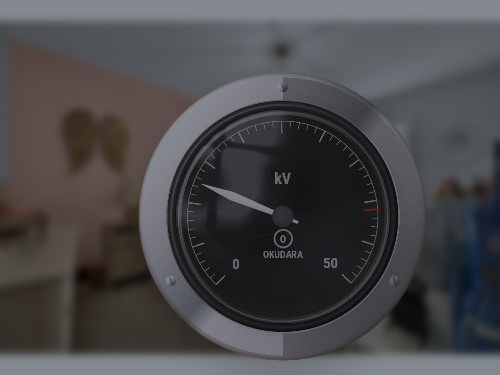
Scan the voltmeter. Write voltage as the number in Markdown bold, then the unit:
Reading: **12.5** kV
